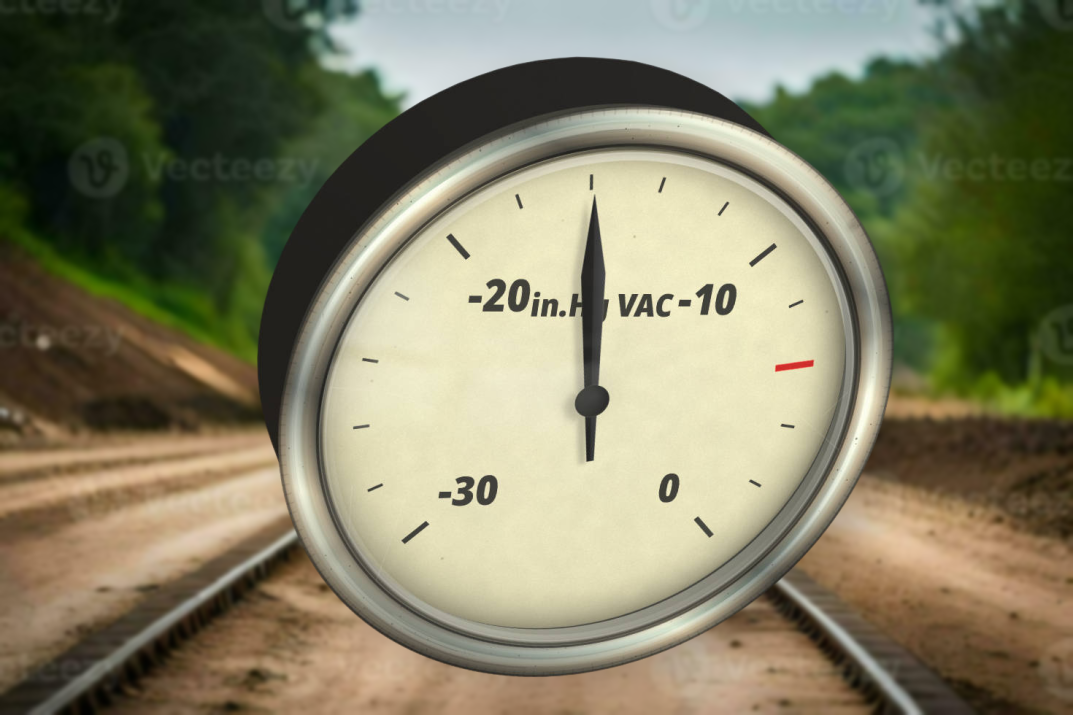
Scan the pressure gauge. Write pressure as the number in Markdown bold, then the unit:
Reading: **-16** inHg
